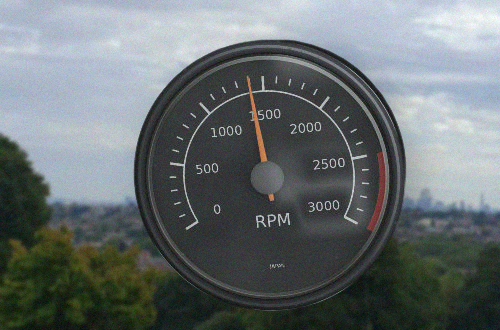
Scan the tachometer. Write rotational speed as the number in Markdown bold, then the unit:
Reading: **1400** rpm
